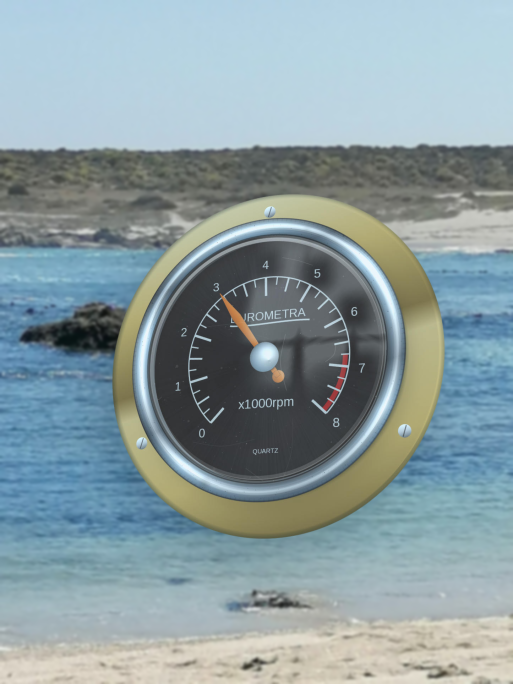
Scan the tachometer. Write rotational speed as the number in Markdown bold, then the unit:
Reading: **3000** rpm
